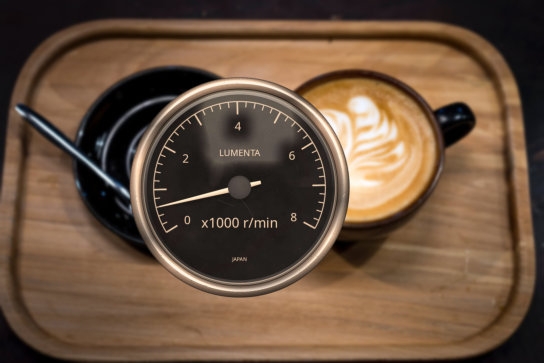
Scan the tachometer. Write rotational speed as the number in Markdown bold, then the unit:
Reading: **600** rpm
